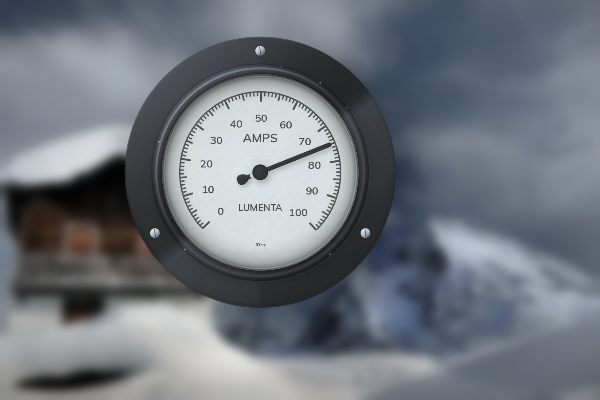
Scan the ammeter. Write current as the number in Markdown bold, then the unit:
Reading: **75** A
